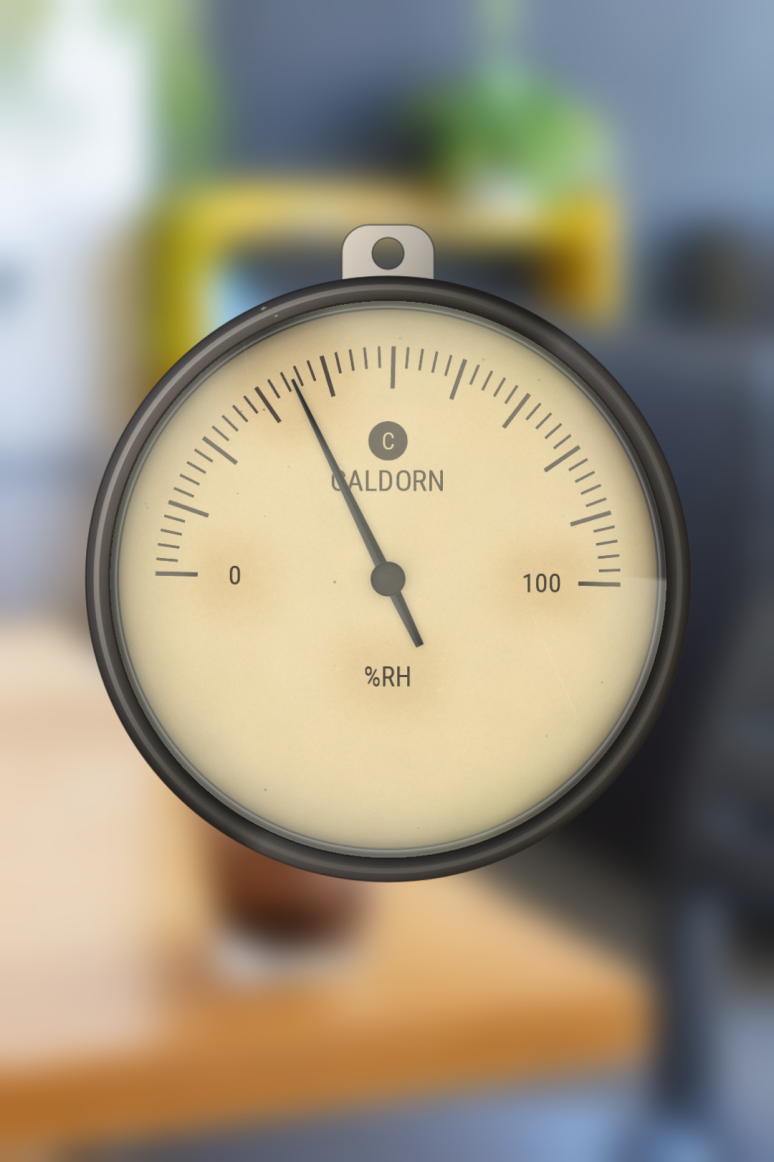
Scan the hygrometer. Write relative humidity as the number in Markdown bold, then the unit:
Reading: **35** %
